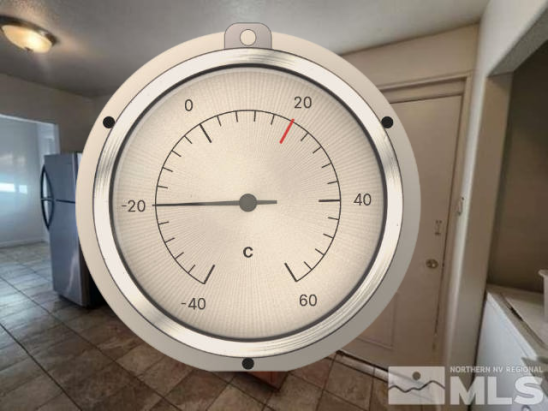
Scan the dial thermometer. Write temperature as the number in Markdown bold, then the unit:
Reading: **-20** °C
